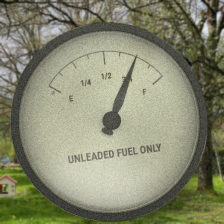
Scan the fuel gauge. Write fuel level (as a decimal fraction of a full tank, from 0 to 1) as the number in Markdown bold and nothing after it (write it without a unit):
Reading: **0.75**
